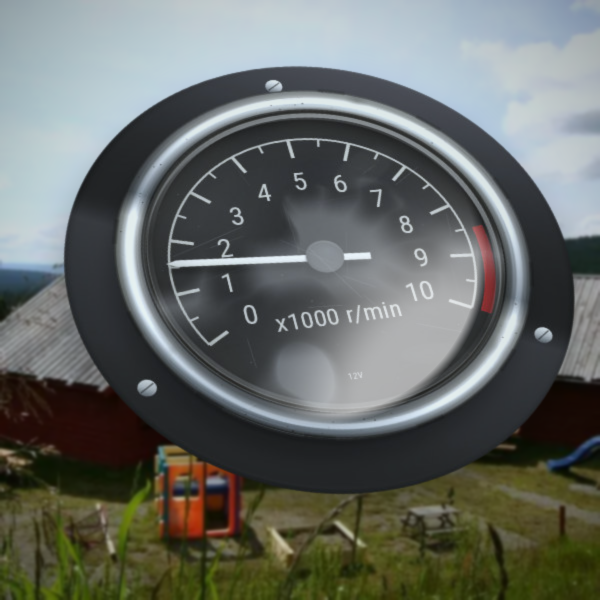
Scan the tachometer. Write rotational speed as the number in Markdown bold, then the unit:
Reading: **1500** rpm
